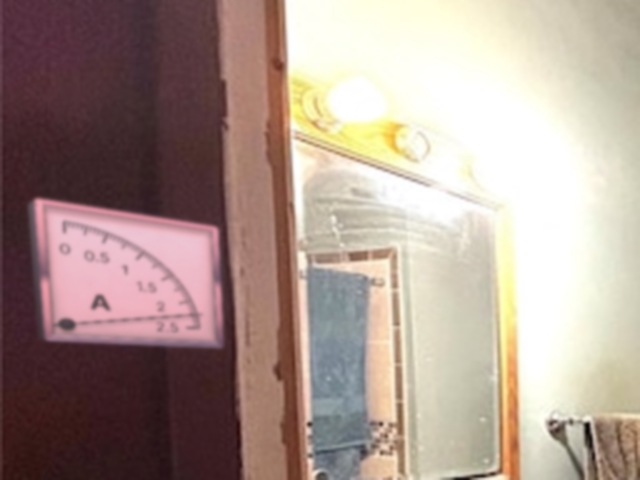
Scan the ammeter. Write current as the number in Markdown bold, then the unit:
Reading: **2.25** A
